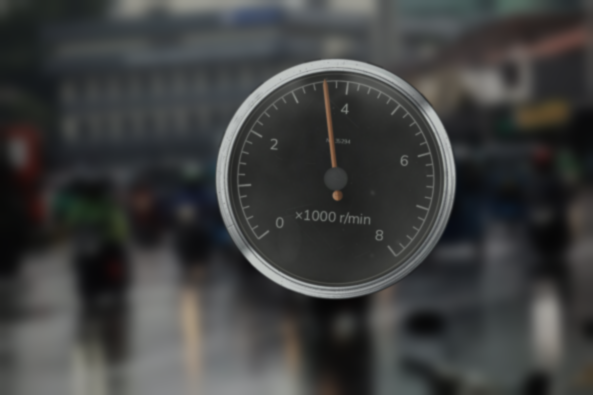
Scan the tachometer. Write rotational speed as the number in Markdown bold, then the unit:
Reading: **3600** rpm
